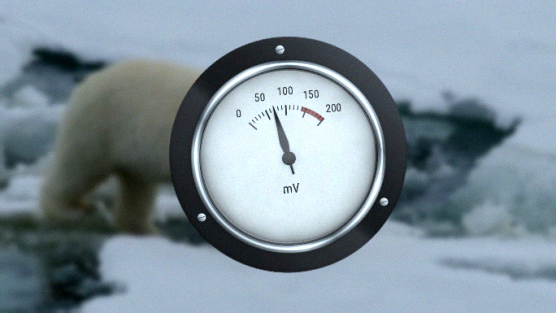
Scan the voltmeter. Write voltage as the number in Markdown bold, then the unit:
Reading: **70** mV
